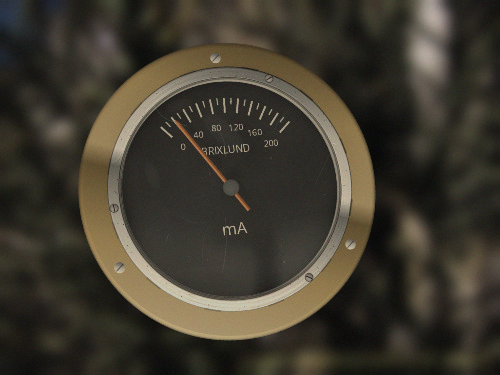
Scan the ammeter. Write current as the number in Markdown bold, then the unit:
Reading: **20** mA
